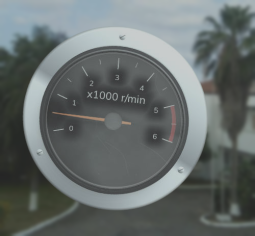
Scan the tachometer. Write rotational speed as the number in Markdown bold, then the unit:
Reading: **500** rpm
